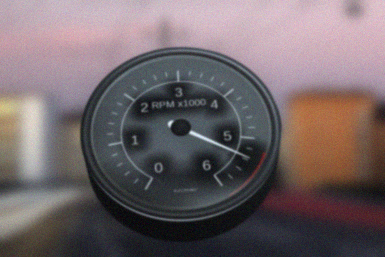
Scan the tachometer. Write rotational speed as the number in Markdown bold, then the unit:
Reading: **5400** rpm
